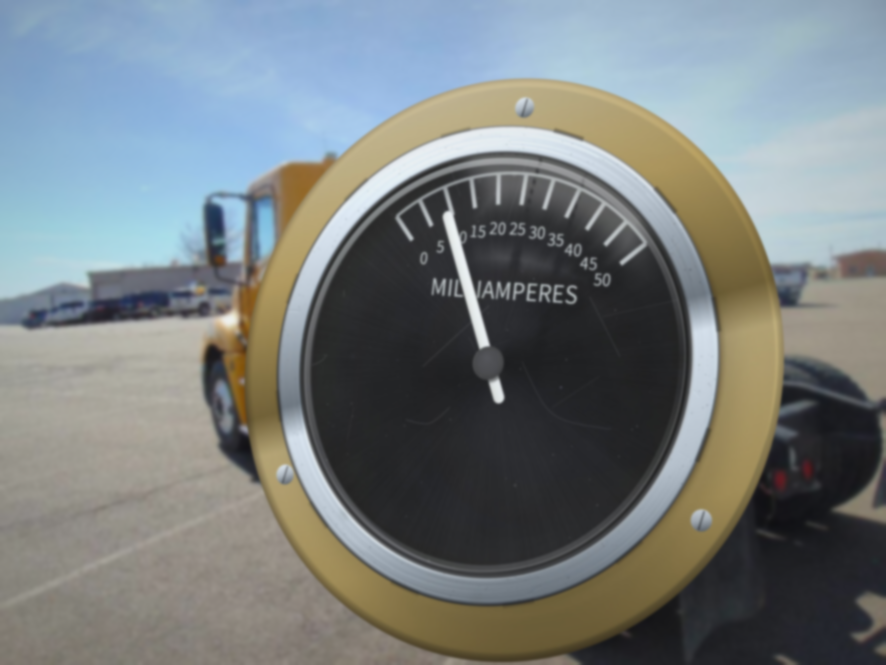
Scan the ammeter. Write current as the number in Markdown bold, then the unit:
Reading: **10** mA
